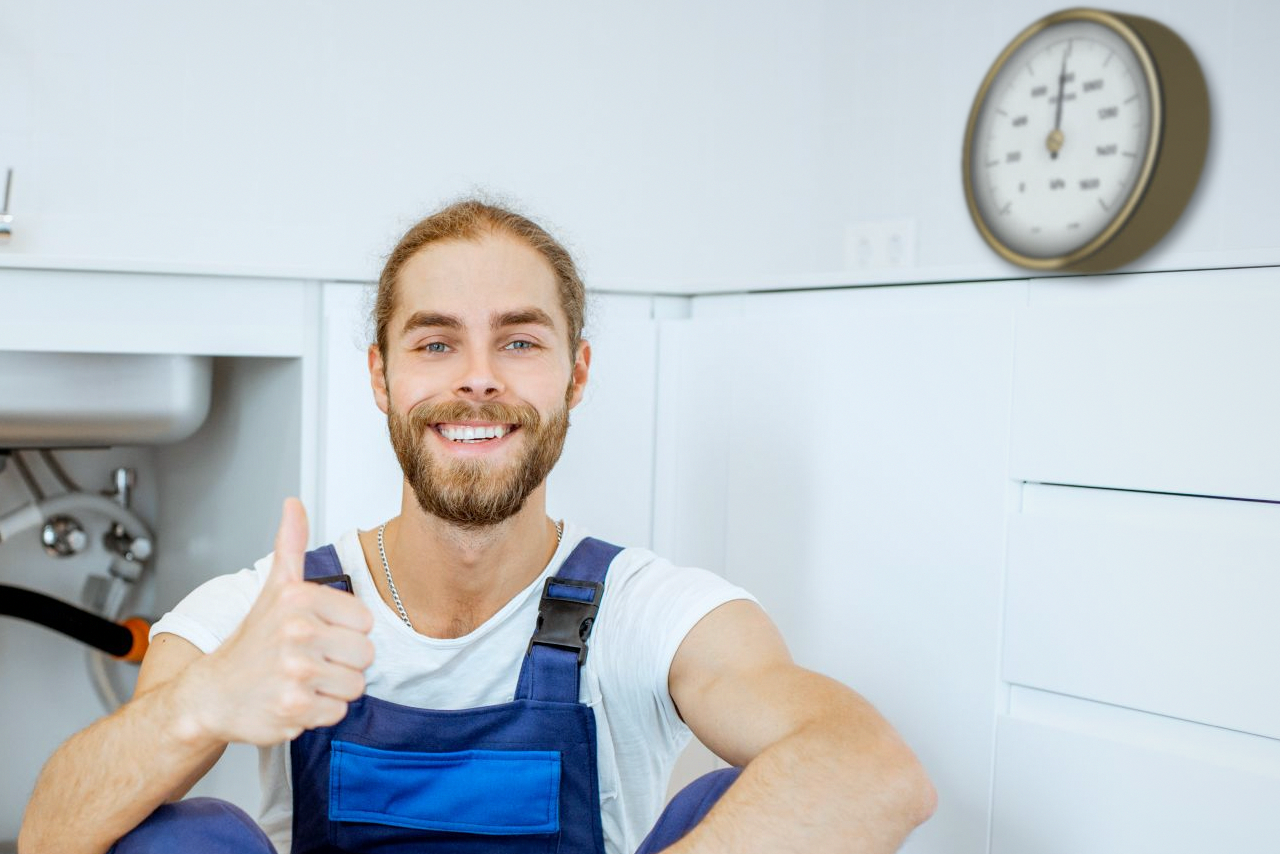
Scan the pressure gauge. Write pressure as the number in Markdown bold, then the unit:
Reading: **800** kPa
